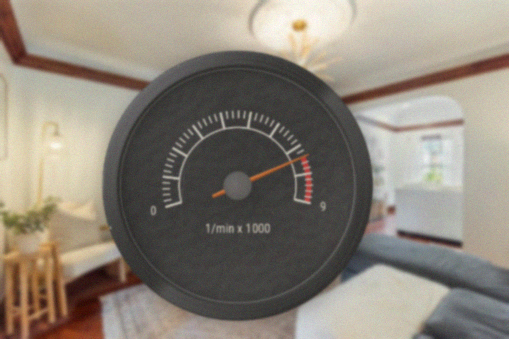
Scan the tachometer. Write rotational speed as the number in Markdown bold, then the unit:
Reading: **7400** rpm
